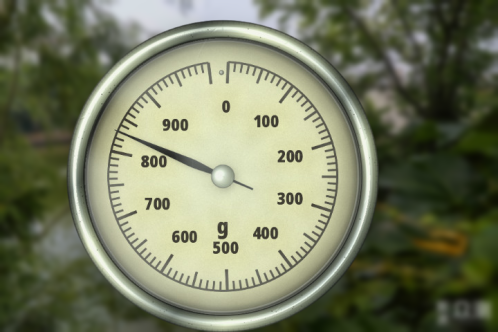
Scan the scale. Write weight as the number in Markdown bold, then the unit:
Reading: **830** g
